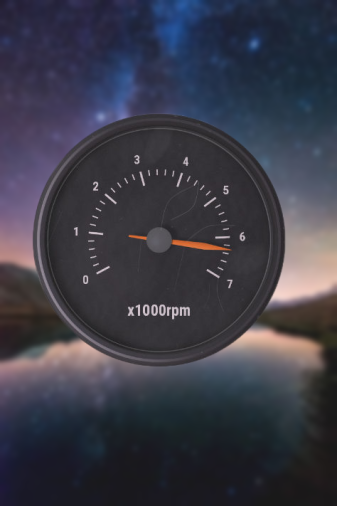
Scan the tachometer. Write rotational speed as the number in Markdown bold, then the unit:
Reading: **6300** rpm
